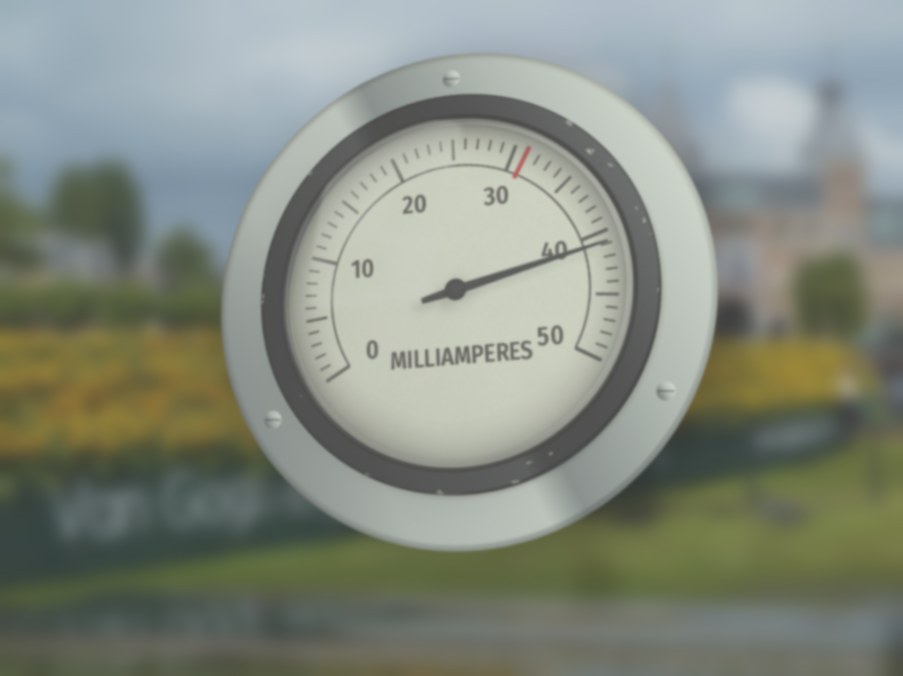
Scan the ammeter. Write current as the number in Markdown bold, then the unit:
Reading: **41** mA
